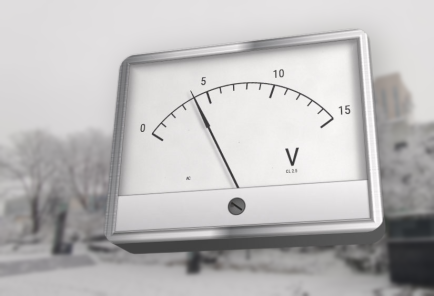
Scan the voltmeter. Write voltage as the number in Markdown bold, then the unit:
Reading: **4** V
